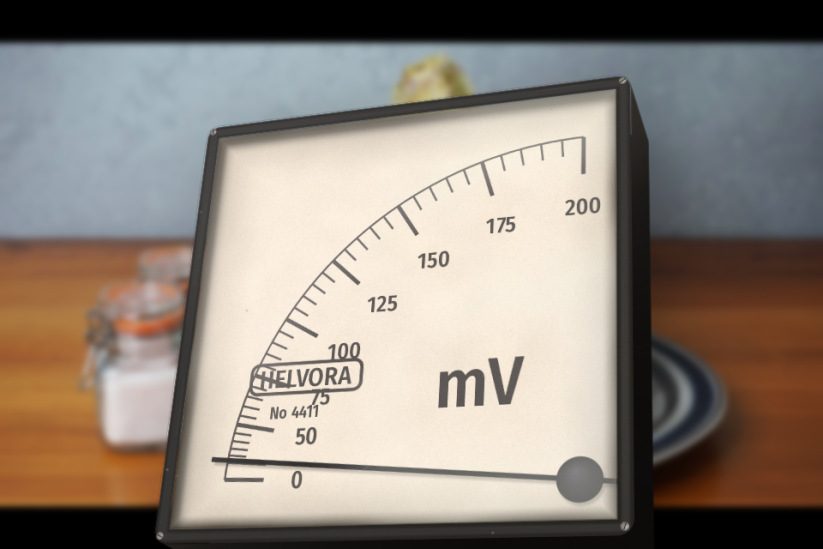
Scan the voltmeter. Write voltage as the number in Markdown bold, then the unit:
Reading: **25** mV
